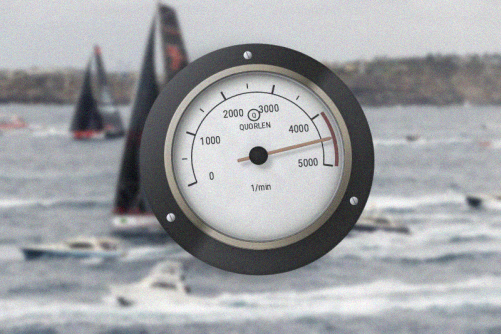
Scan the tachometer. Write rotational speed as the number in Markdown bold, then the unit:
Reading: **4500** rpm
